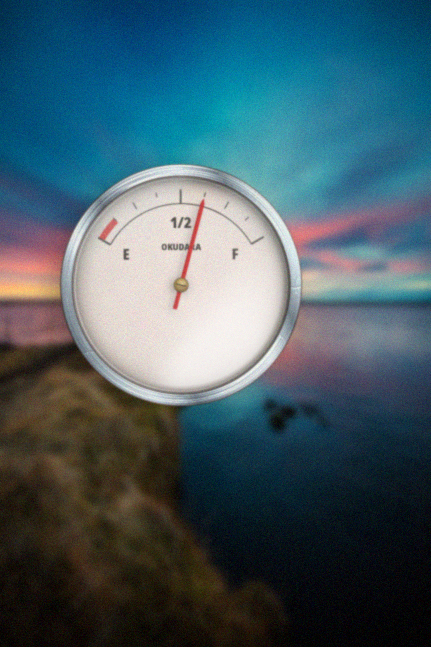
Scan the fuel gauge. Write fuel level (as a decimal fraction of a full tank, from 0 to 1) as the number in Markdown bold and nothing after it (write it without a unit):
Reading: **0.625**
